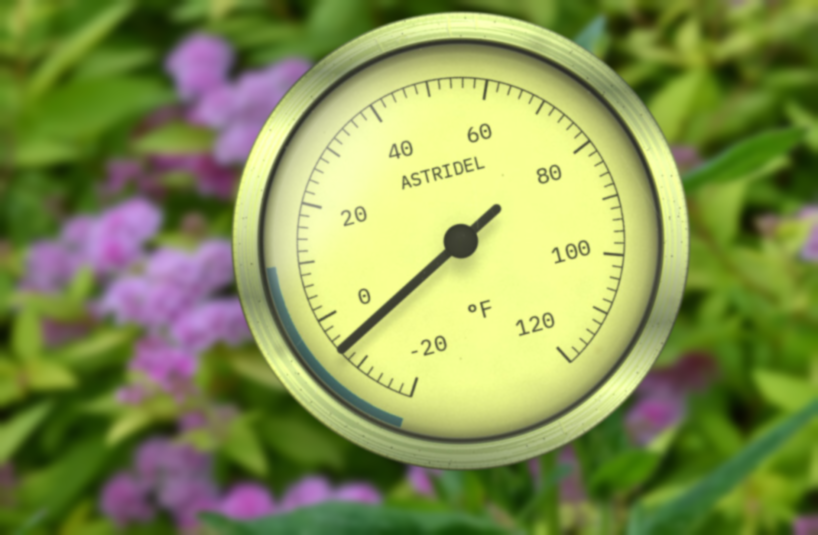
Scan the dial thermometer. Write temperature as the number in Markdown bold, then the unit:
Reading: **-6** °F
